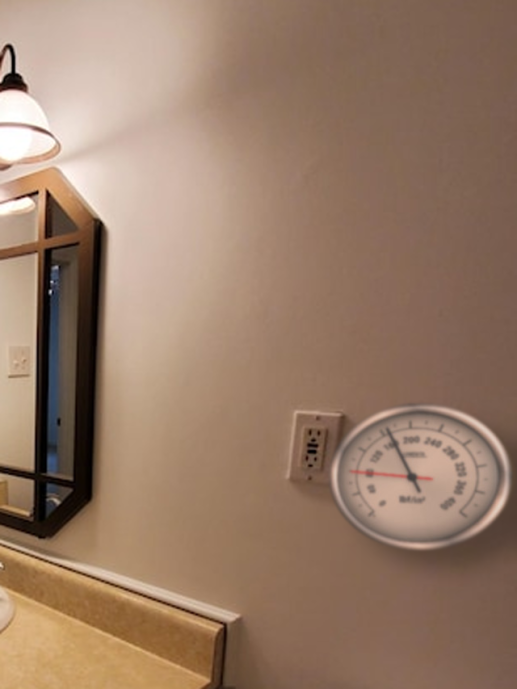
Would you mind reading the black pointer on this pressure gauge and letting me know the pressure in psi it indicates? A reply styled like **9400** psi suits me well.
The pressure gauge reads **170** psi
